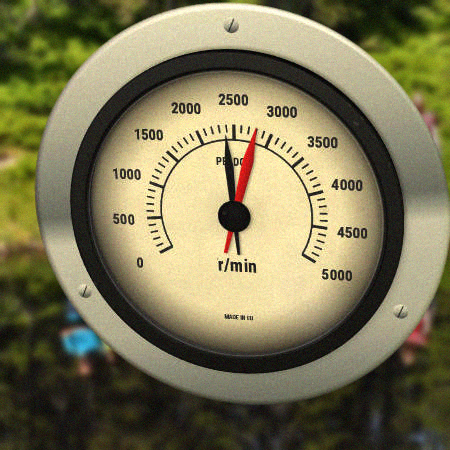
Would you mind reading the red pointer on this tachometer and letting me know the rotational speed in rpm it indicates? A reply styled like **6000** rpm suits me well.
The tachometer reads **2800** rpm
